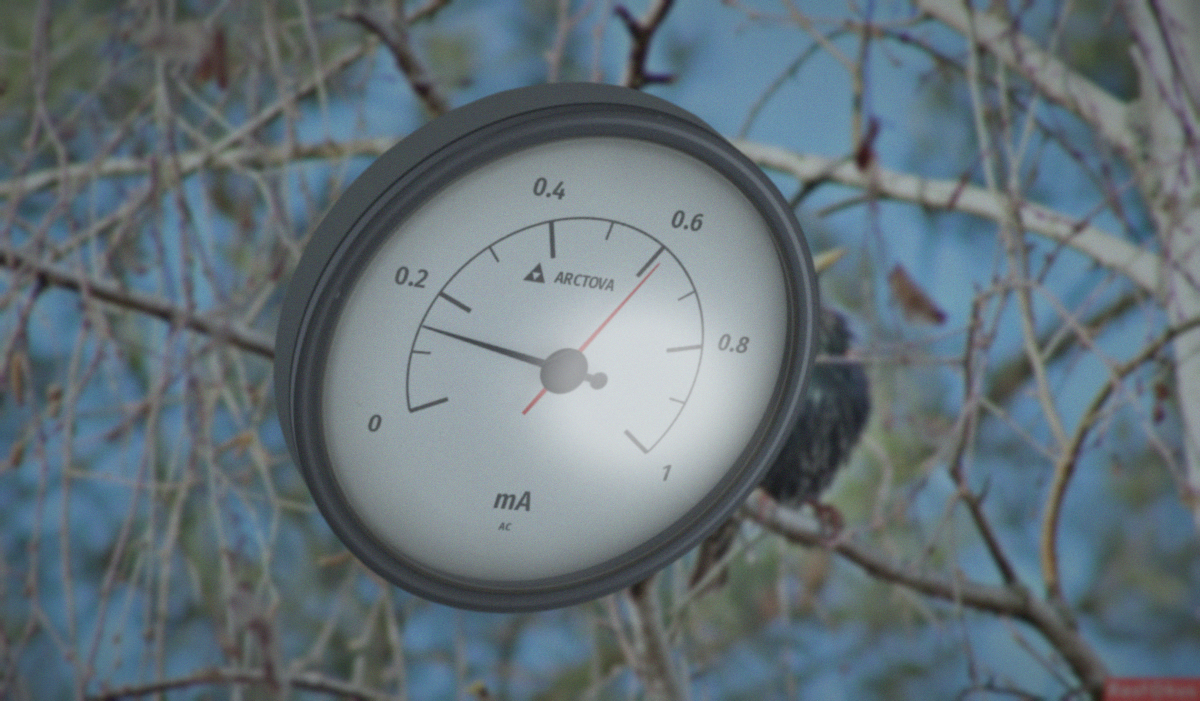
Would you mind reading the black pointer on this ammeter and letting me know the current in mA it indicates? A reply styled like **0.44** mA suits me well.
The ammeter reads **0.15** mA
